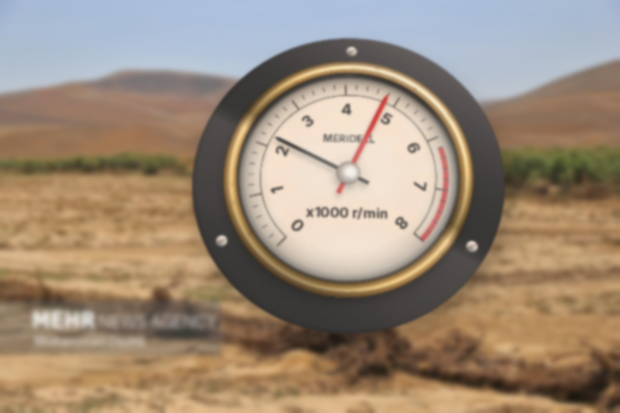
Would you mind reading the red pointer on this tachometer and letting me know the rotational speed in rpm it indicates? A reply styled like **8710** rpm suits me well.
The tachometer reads **4800** rpm
